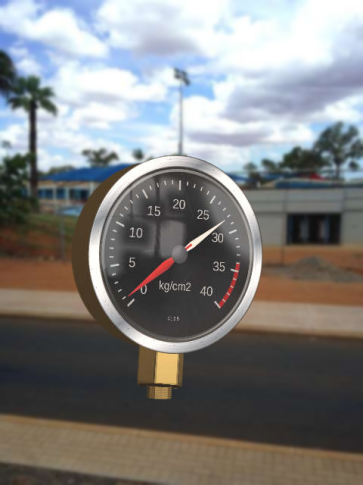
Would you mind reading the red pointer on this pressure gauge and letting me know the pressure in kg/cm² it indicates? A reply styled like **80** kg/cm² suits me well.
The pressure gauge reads **1** kg/cm²
